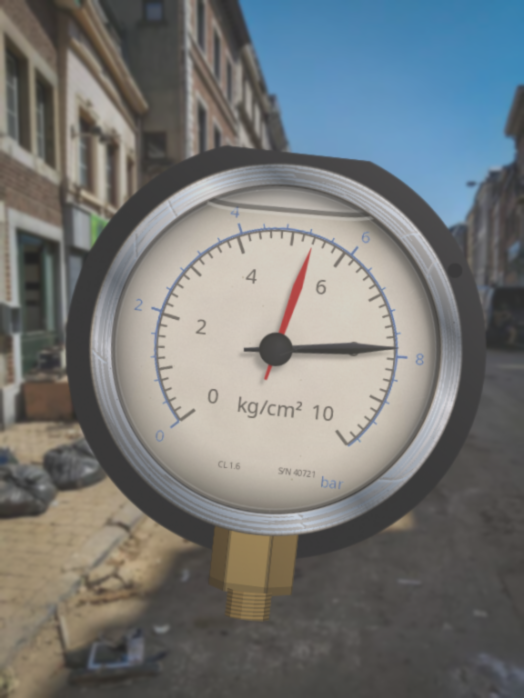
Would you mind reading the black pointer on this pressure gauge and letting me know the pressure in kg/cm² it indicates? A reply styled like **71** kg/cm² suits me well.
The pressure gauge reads **8** kg/cm²
